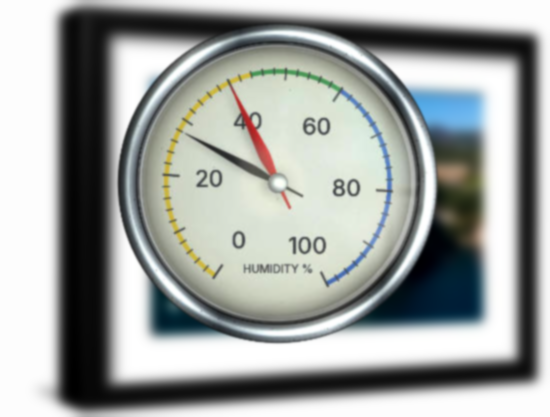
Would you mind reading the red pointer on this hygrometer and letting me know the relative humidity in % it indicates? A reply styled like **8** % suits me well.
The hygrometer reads **40** %
